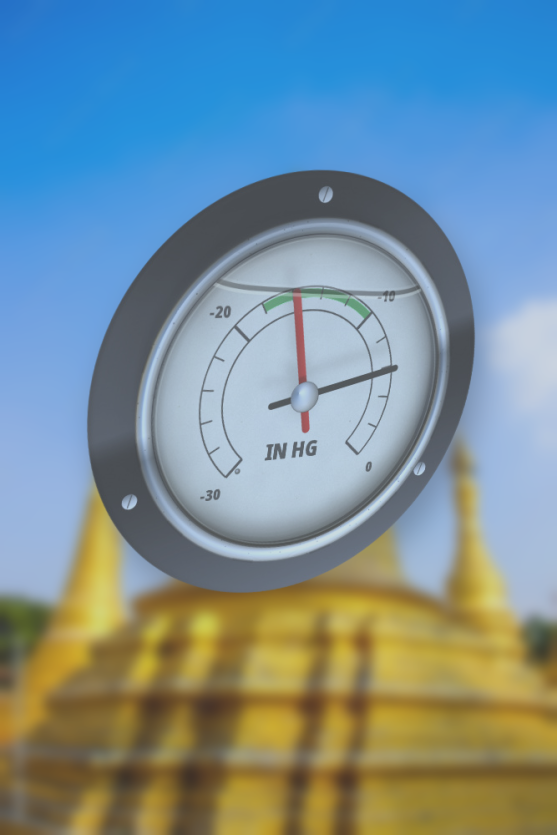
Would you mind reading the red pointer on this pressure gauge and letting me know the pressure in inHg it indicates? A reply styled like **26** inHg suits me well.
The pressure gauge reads **-16** inHg
